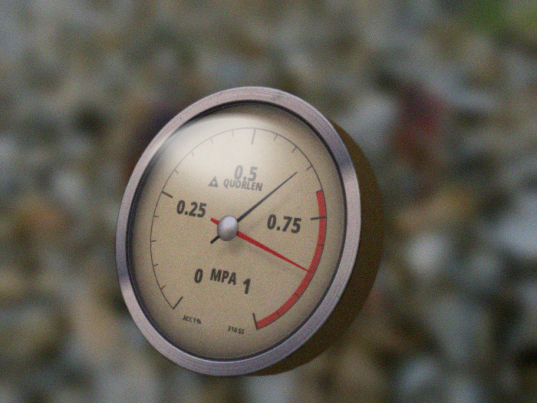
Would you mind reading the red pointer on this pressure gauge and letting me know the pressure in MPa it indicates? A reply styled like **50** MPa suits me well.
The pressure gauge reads **0.85** MPa
